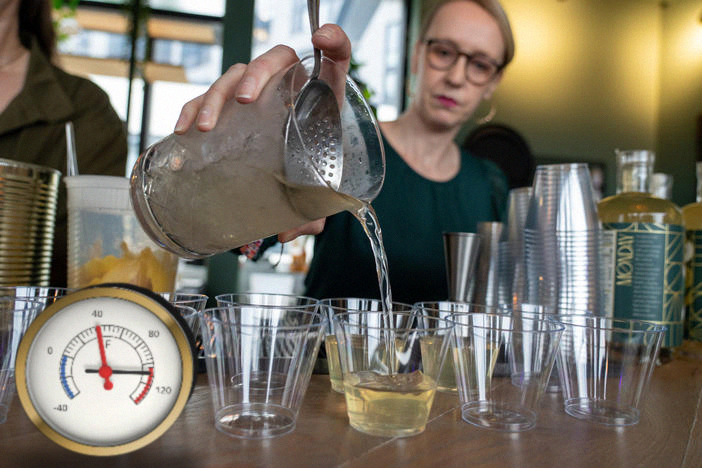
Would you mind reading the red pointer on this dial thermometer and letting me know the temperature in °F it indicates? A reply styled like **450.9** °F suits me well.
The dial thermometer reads **40** °F
